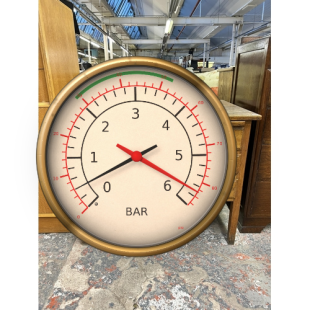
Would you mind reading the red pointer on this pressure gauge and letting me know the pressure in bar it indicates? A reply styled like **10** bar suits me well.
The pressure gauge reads **5.7** bar
